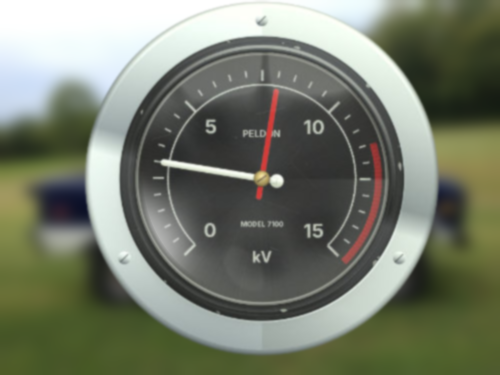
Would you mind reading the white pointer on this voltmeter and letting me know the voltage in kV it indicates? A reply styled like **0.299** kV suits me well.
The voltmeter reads **3** kV
